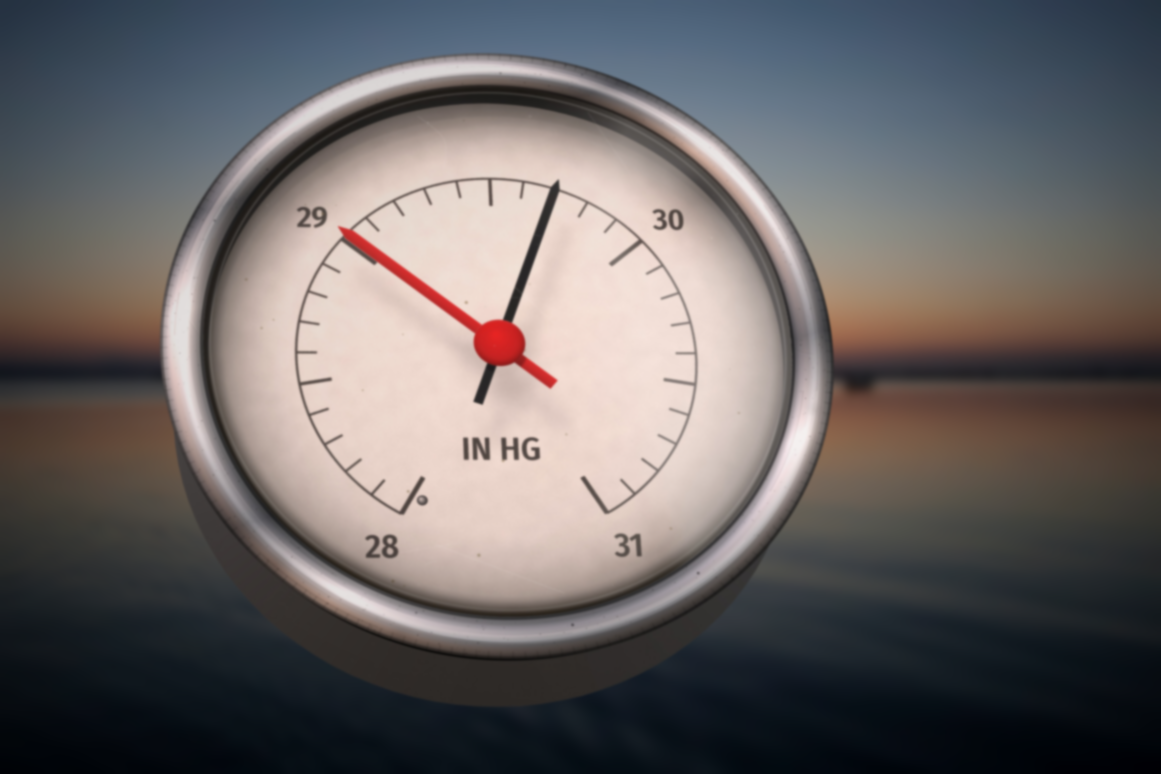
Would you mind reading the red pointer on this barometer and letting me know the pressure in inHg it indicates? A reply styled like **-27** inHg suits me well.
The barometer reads **29** inHg
